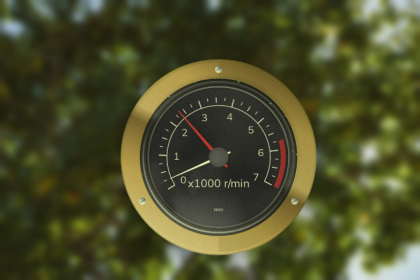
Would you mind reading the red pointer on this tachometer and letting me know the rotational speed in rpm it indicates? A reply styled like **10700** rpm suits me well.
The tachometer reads **2375** rpm
